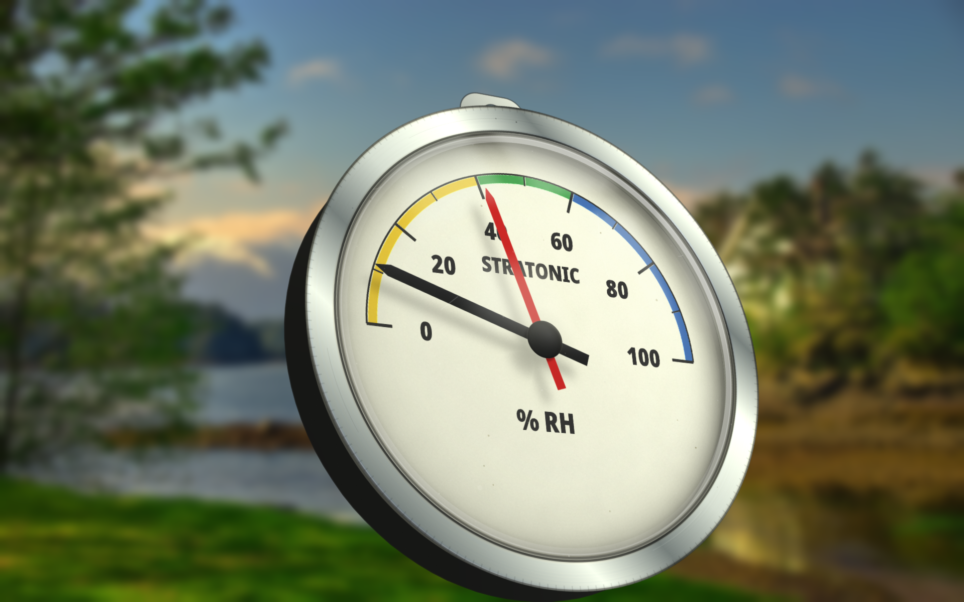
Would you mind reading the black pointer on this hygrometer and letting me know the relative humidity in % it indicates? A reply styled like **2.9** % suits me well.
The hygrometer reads **10** %
